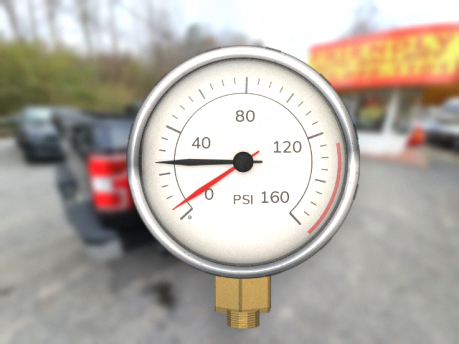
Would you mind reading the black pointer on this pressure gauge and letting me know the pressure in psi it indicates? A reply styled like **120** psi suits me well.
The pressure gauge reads **25** psi
